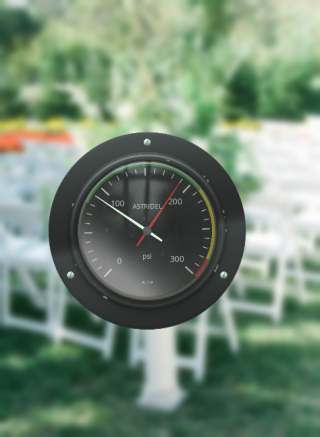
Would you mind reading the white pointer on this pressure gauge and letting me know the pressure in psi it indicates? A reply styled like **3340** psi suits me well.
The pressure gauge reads **90** psi
